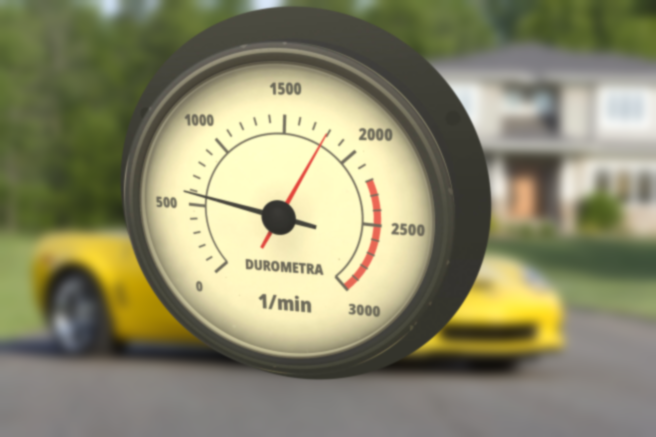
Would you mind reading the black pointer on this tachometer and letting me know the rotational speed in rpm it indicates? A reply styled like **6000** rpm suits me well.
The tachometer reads **600** rpm
